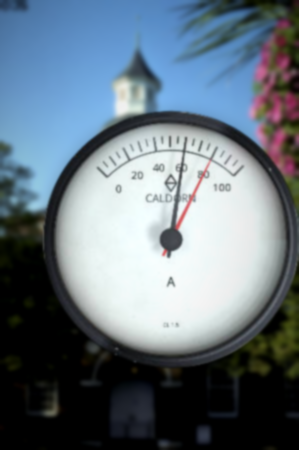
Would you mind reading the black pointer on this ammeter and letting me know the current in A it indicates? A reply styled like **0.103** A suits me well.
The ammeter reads **60** A
